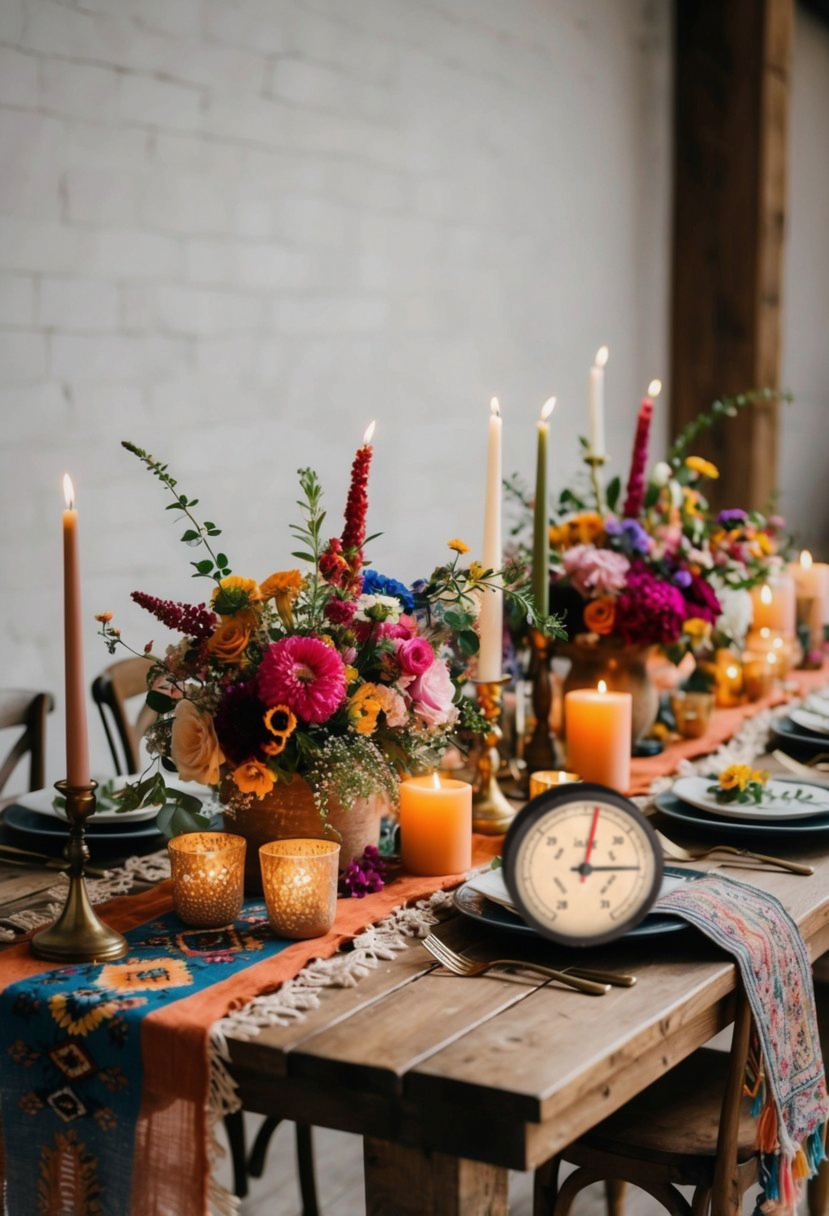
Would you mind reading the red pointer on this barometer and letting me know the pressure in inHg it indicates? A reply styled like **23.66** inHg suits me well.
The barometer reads **29.6** inHg
